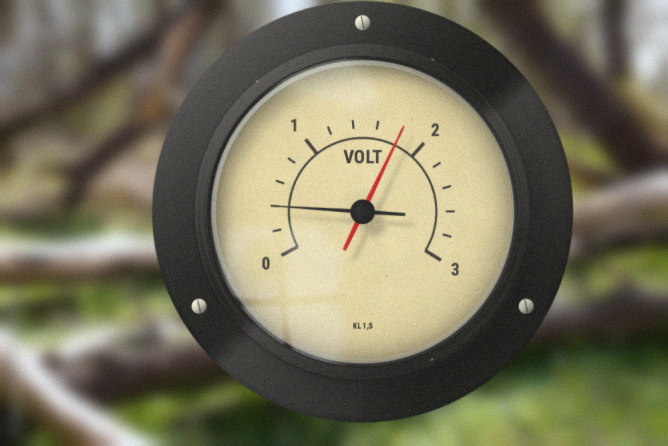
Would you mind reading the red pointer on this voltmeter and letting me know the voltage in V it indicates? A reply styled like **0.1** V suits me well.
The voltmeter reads **1.8** V
